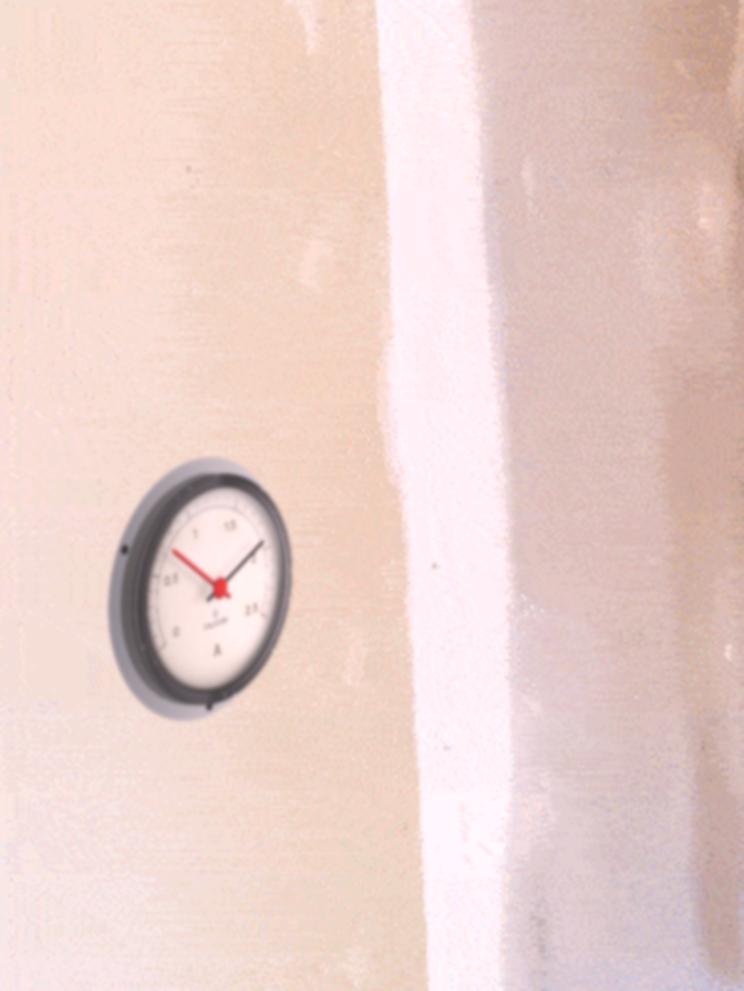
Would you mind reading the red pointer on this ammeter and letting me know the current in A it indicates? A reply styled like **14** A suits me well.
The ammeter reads **0.7** A
